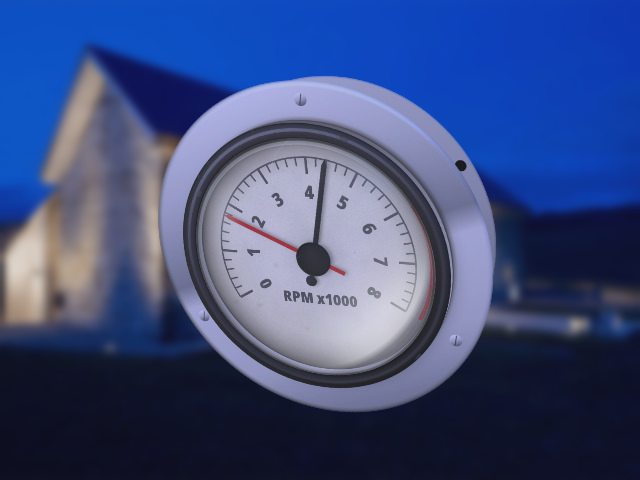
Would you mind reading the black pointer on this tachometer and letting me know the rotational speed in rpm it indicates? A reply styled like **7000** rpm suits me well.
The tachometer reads **4400** rpm
